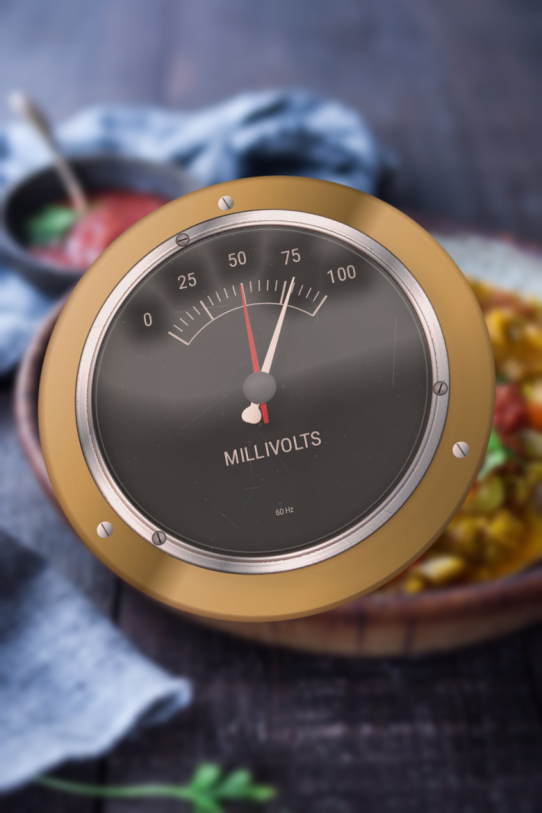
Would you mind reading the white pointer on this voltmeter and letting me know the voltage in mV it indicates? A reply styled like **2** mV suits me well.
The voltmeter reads **80** mV
